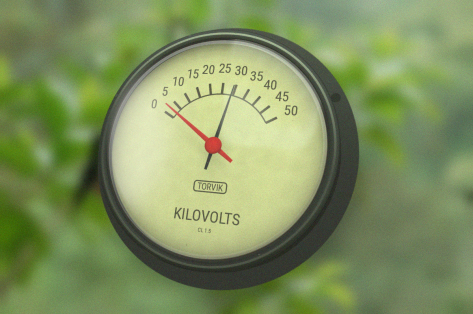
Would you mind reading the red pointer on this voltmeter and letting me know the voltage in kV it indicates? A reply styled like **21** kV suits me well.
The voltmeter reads **2.5** kV
